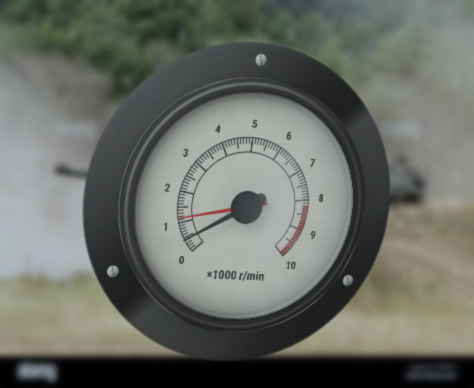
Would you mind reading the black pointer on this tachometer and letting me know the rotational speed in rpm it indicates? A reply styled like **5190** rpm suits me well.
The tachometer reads **500** rpm
